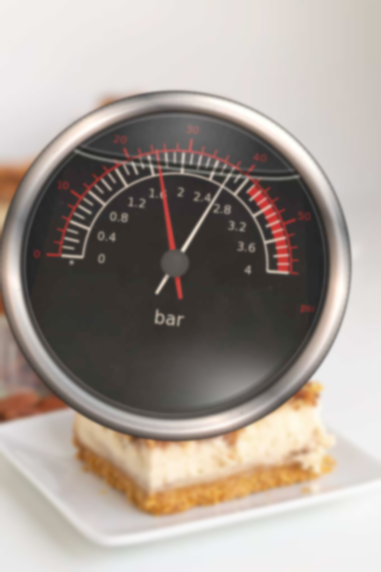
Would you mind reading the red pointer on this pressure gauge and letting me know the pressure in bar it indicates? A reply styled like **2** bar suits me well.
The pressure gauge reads **1.7** bar
